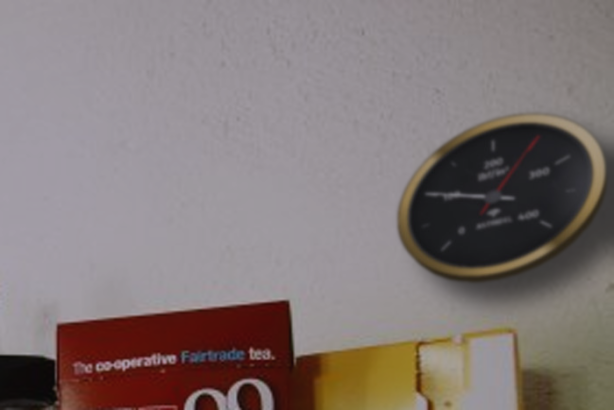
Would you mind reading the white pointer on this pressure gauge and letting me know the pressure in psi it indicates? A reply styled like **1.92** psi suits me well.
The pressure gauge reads **100** psi
